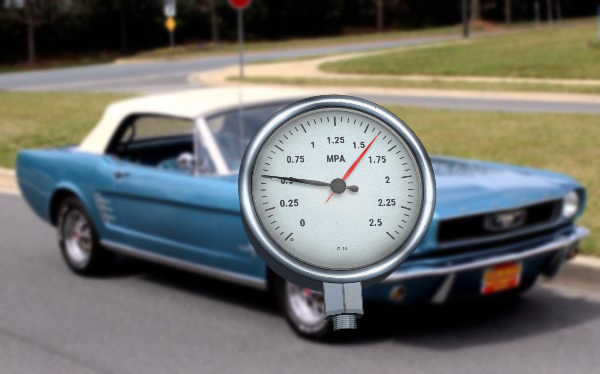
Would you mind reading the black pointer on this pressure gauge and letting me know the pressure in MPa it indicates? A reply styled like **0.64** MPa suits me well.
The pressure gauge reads **0.5** MPa
